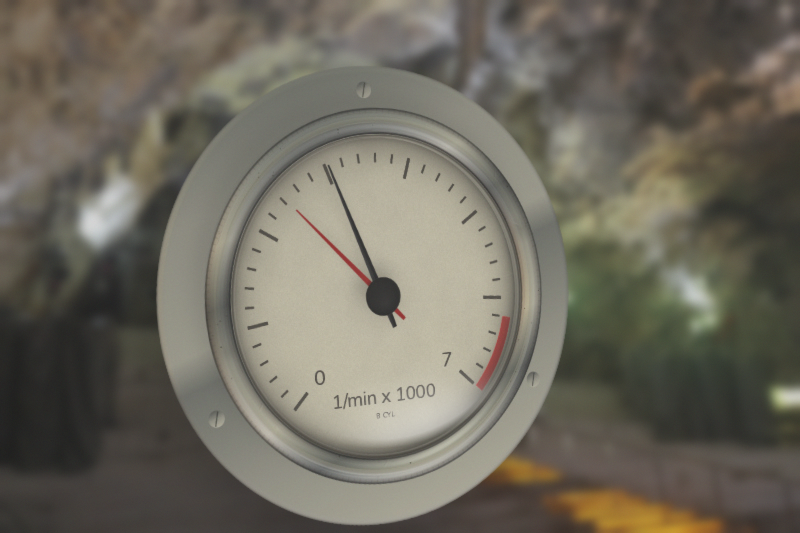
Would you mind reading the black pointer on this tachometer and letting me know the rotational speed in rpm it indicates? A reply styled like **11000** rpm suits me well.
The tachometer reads **3000** rpm
